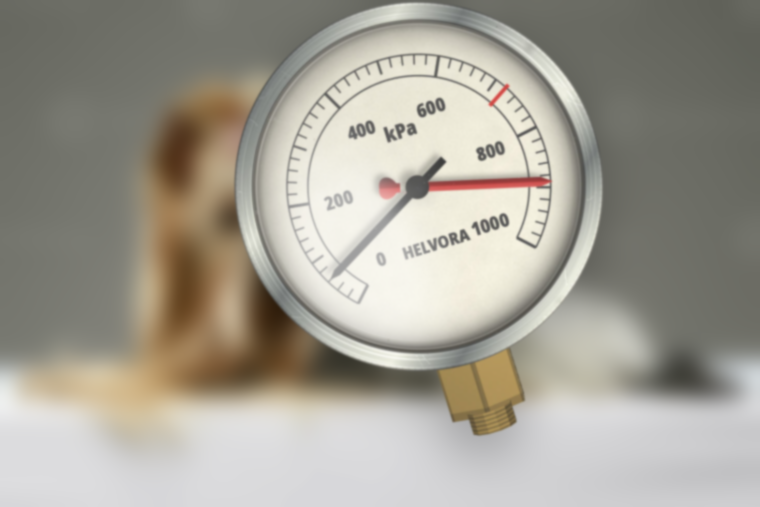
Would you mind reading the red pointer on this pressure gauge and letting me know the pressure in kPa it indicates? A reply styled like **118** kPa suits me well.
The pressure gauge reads **890** kPa
